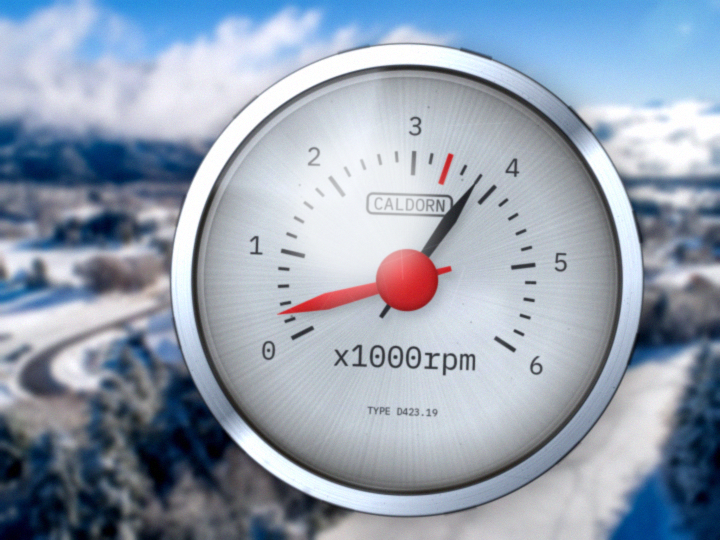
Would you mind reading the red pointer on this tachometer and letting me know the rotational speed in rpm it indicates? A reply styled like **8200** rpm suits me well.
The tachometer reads **300** rpm
